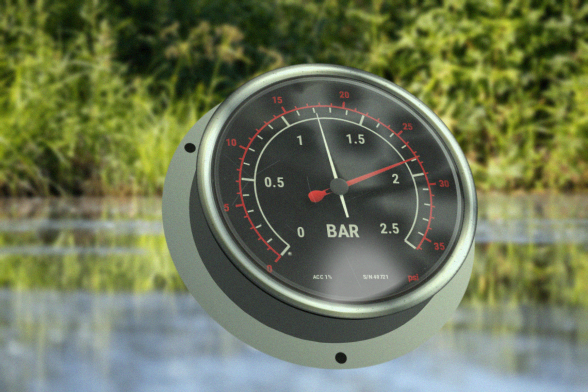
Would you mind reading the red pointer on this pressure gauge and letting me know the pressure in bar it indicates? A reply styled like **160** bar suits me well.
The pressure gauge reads **1.9** bar
